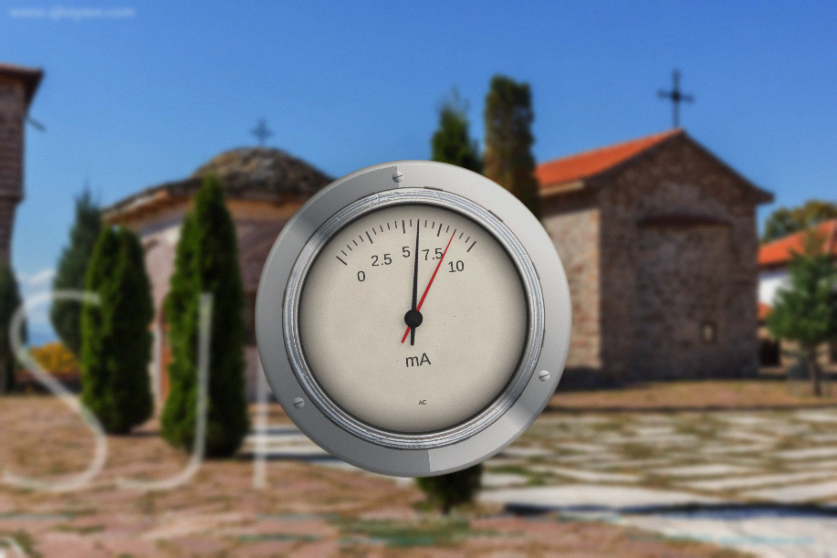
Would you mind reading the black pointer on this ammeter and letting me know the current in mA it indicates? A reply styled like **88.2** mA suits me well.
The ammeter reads **6** mA
